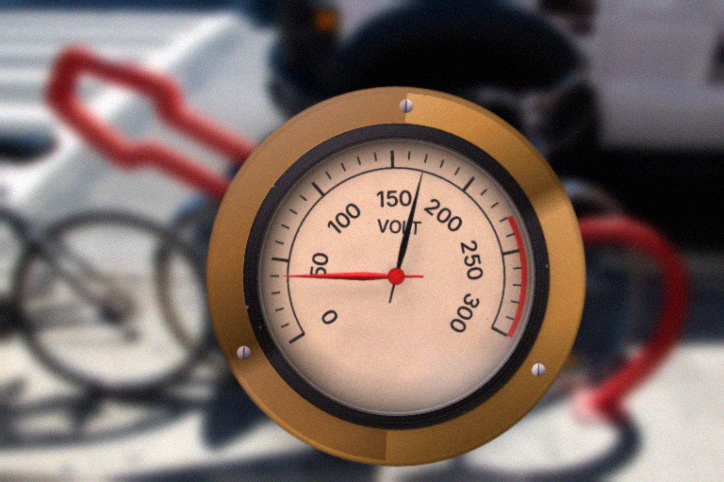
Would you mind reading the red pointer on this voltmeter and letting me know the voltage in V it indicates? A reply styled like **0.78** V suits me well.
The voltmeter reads **40** V
